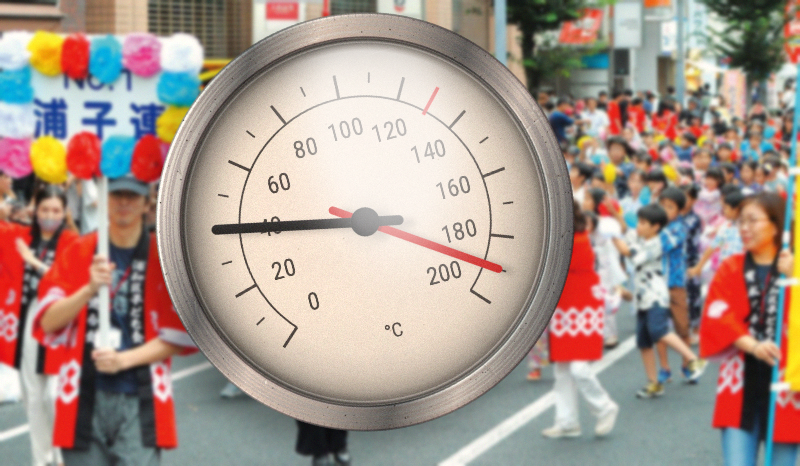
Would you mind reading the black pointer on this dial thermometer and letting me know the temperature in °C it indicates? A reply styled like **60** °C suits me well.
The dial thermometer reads **40** °C
